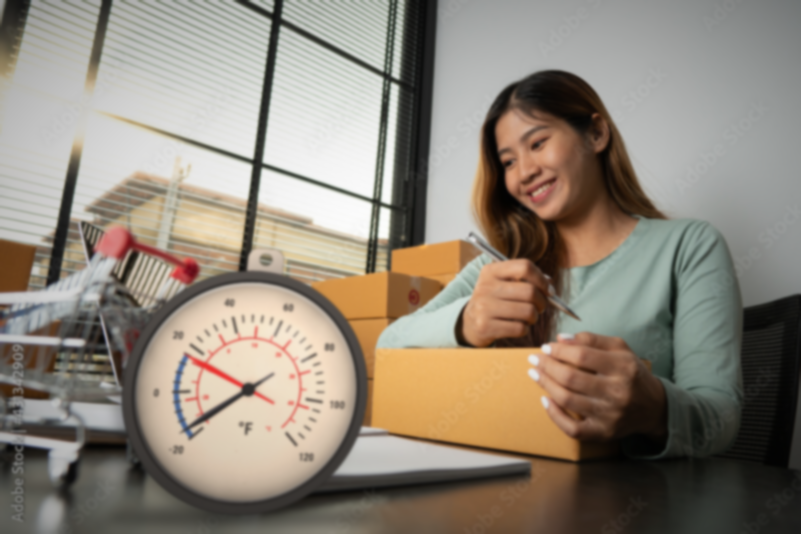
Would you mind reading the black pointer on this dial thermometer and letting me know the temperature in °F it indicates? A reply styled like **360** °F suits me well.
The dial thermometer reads **-16** °F
